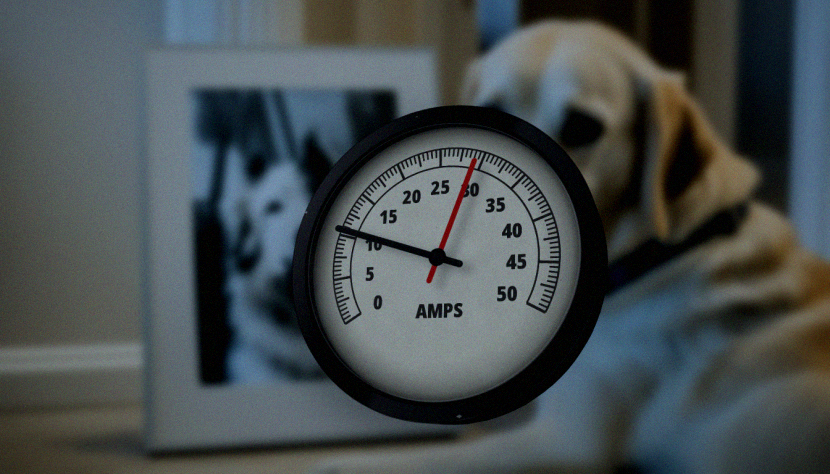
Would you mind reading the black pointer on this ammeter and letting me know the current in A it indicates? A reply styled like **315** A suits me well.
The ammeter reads **10.5** A
